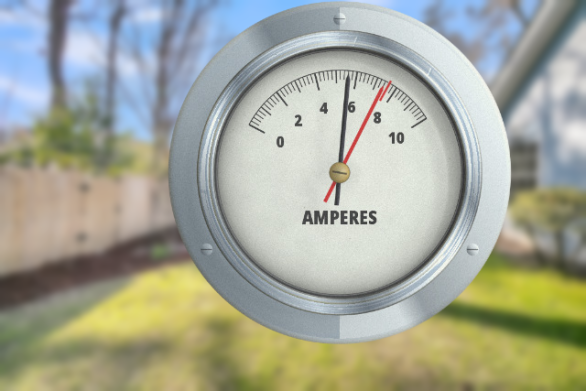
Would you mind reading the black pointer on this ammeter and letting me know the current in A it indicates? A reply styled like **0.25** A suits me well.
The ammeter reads **5.6** A
